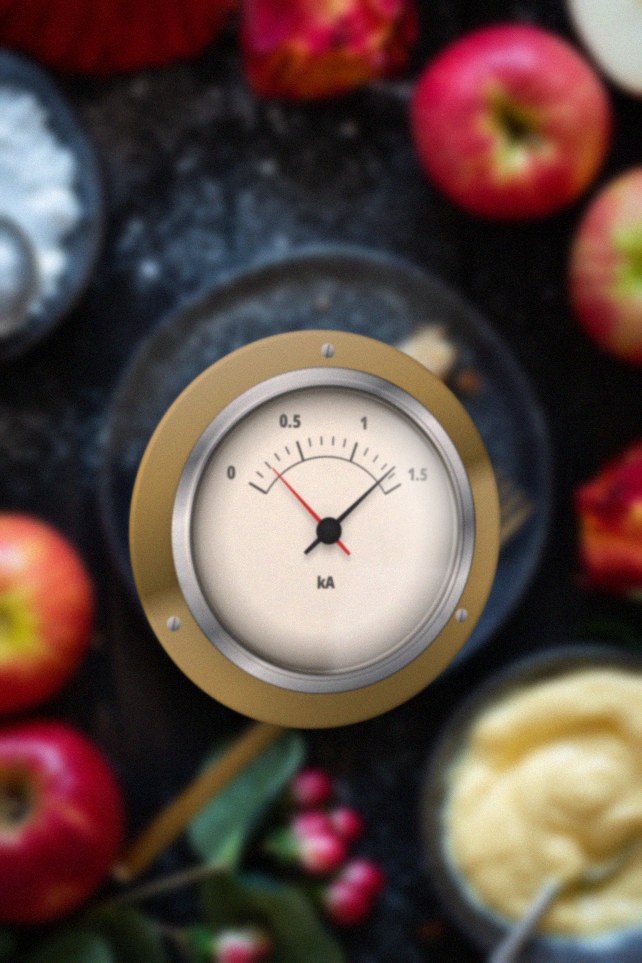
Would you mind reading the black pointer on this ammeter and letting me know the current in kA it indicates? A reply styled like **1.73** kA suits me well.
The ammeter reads **1.35** kA
